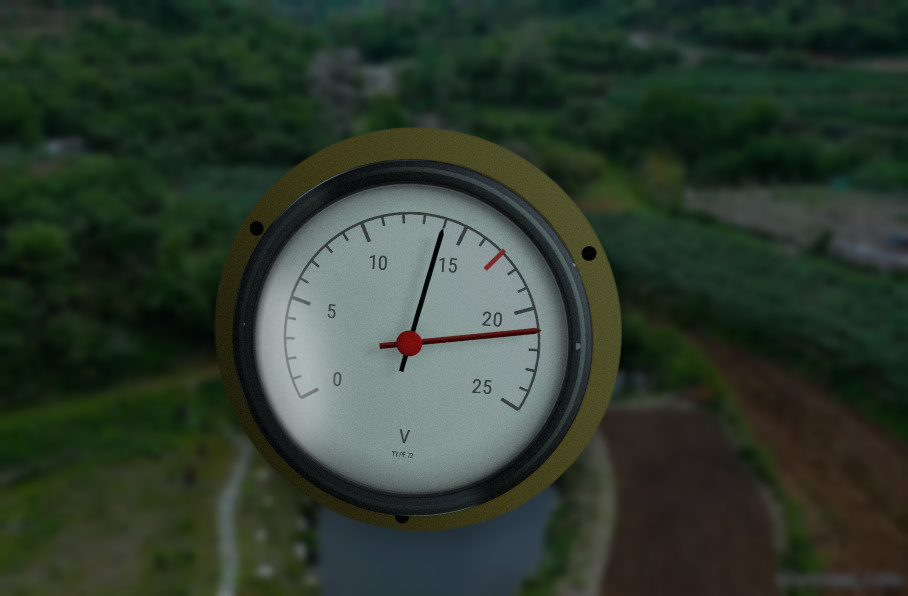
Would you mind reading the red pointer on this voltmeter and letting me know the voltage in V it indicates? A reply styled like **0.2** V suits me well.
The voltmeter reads **21** V
